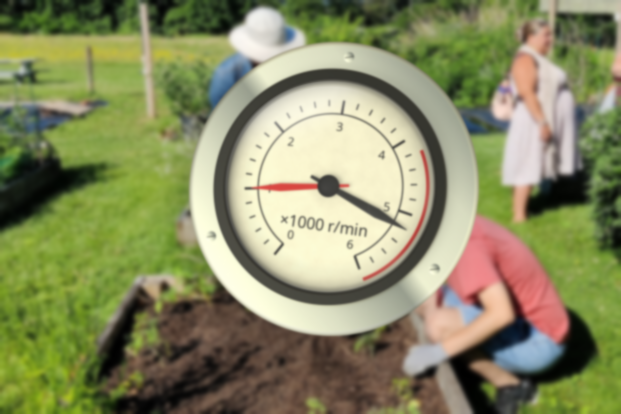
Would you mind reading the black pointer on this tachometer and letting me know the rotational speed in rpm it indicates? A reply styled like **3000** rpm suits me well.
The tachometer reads **5200** rpm
